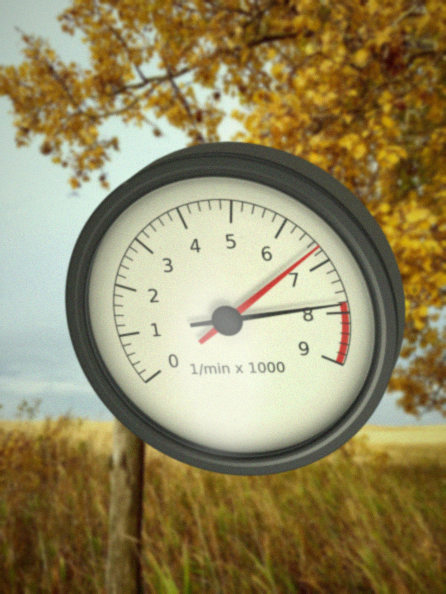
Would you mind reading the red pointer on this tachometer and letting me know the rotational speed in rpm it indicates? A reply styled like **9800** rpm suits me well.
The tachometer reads **6700** rpm
